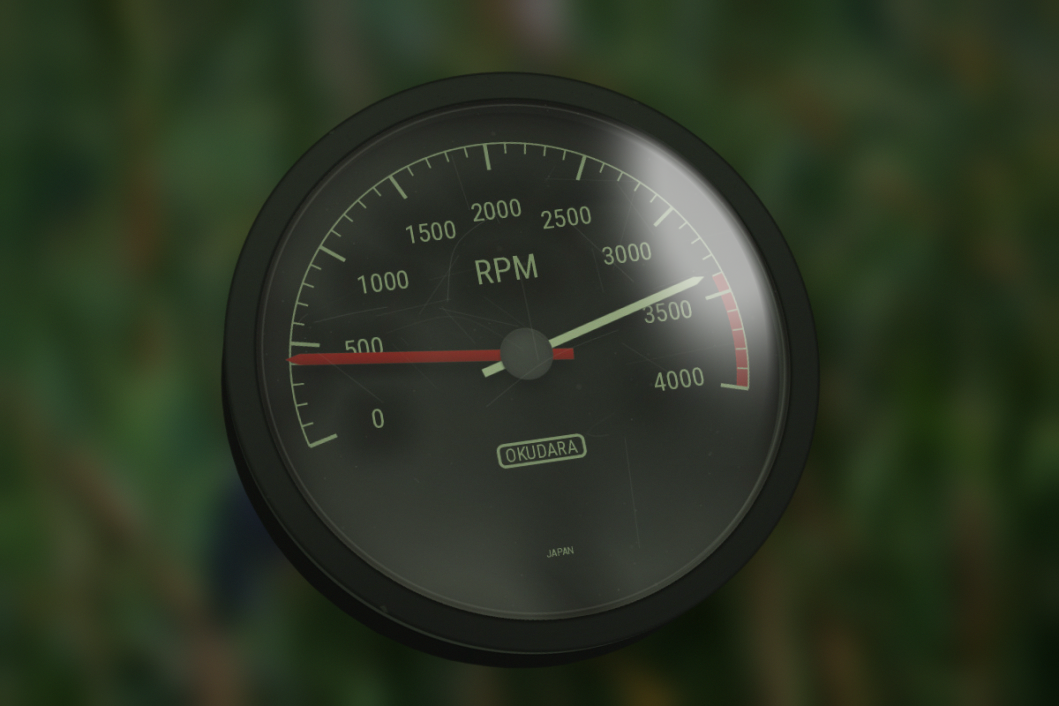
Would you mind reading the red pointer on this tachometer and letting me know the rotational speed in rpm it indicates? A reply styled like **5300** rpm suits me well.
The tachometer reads **400** rpm
